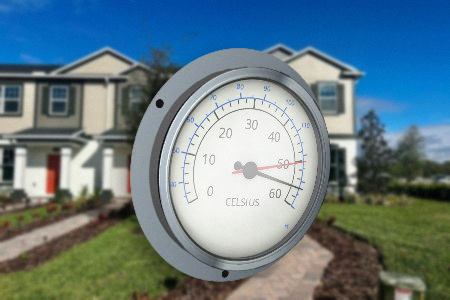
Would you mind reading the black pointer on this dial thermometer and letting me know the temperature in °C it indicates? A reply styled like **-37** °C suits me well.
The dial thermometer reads **56** °C
